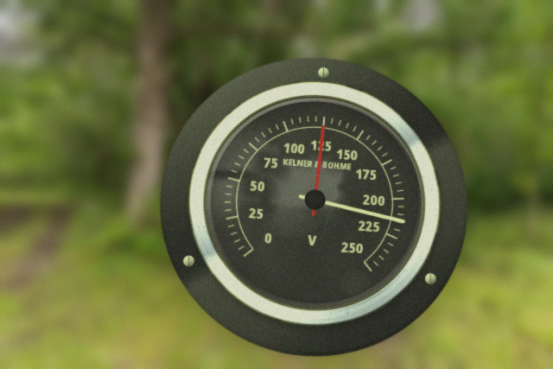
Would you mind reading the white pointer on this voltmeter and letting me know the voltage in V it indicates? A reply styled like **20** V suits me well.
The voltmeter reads **215** V
